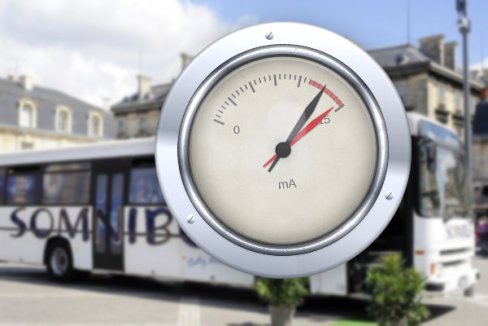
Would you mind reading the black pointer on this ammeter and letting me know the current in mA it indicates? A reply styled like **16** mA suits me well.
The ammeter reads **12.5** mA
